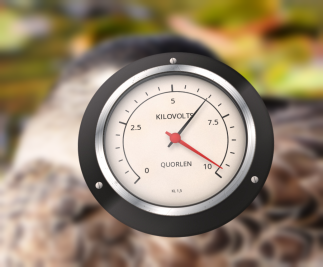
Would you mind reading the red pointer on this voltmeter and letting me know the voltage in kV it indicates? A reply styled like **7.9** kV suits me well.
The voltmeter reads **9.75** kV
